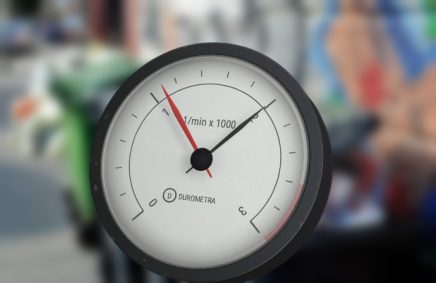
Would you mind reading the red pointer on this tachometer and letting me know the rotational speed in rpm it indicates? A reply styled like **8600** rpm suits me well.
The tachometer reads **1100** rpm
